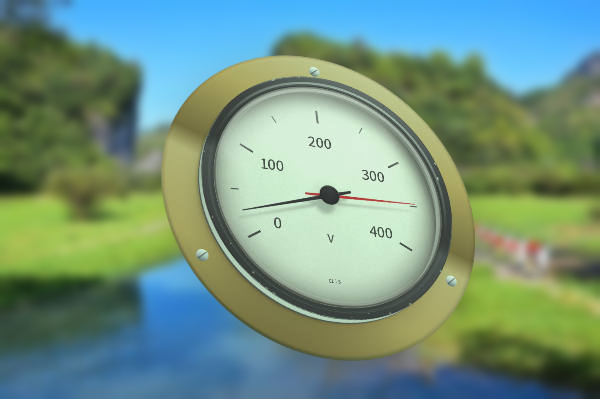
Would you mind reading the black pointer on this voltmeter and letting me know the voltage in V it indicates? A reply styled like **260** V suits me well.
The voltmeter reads **25** V
